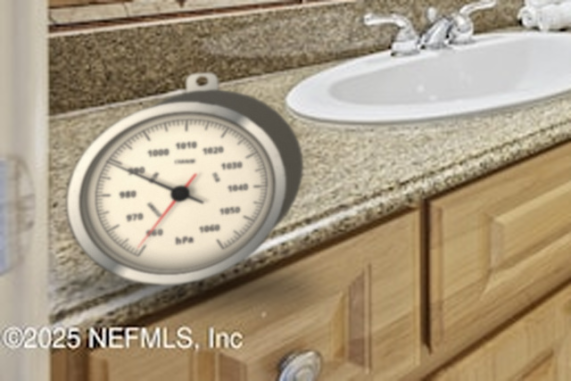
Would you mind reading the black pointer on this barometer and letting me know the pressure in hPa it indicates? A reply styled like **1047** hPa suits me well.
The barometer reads **990** hPa
